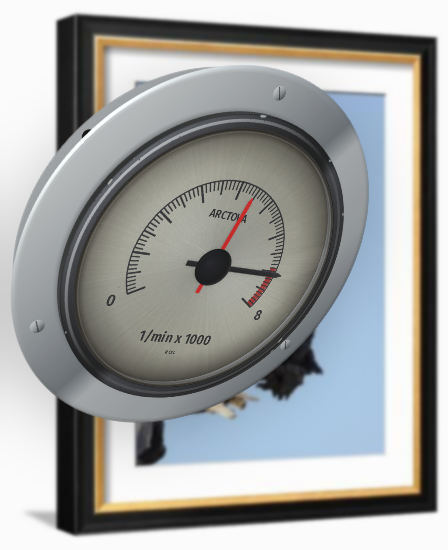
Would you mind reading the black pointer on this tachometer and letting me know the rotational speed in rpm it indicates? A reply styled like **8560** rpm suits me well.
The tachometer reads **7000** rpm
